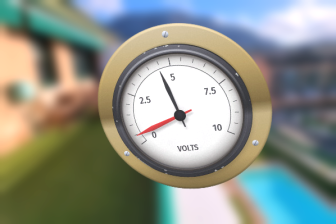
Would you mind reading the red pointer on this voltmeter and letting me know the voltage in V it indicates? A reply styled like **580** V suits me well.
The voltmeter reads **0.5** V
